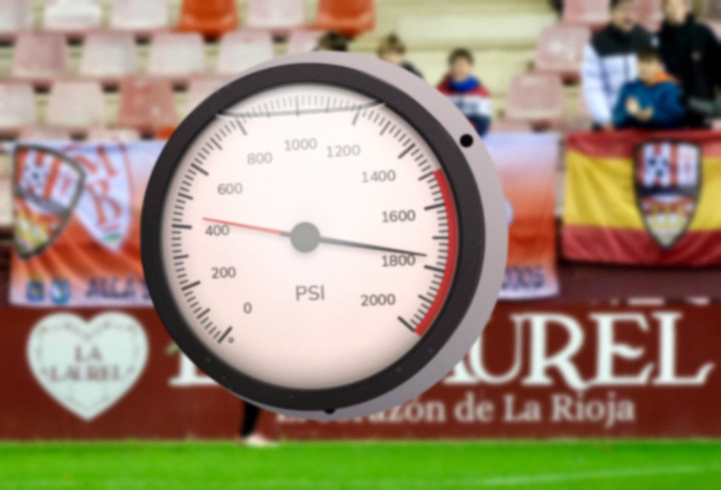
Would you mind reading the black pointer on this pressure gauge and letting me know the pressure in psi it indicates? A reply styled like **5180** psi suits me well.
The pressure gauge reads **1760** psi
